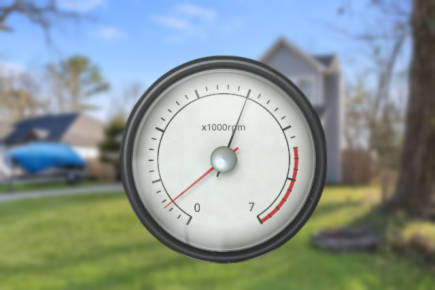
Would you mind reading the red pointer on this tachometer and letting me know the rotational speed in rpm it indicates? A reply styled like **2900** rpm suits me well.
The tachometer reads **500** rpm
